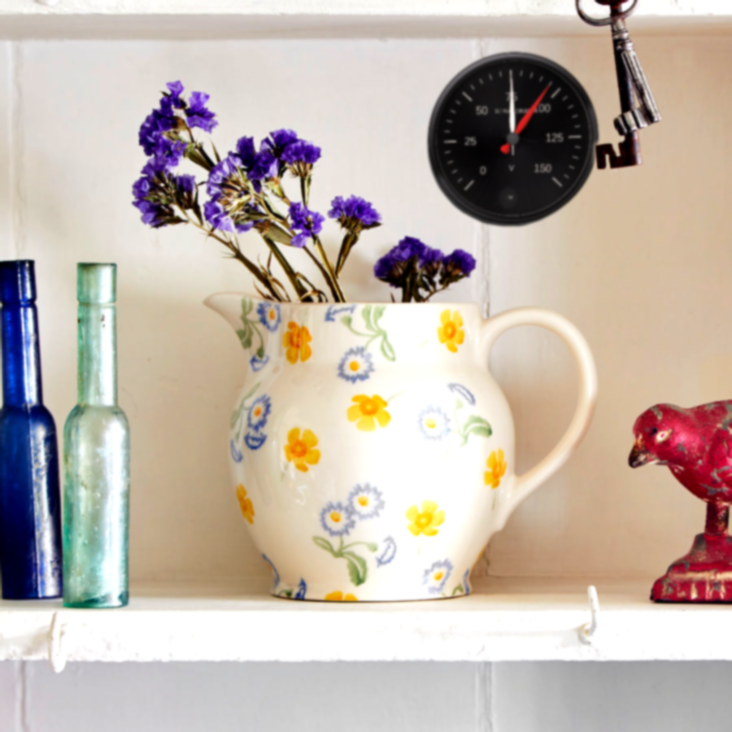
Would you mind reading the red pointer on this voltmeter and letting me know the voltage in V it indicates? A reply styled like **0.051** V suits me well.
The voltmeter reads **95** V
